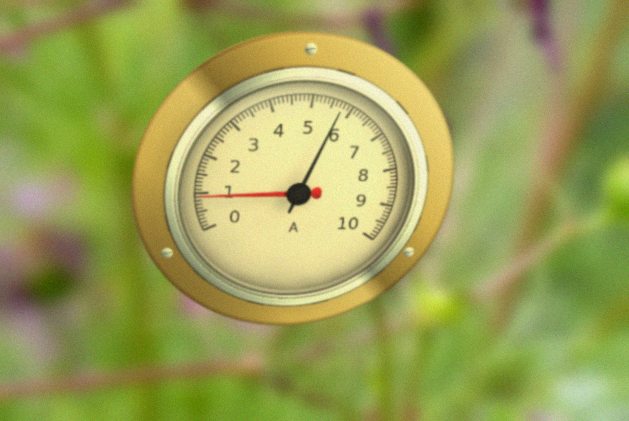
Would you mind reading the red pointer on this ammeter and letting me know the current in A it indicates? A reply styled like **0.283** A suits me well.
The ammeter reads **1** A
